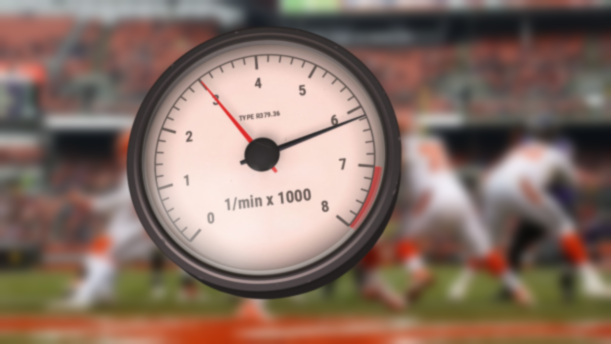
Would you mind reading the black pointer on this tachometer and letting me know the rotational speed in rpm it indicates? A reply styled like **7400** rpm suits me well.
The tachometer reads **6200** rpm
